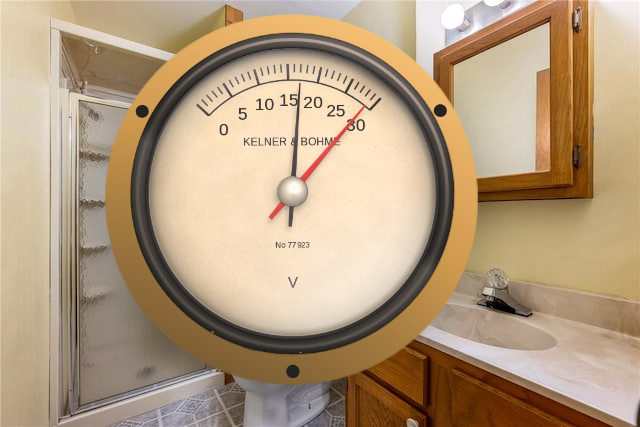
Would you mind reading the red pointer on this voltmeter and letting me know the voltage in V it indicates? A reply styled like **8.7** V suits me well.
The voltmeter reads **29** V
